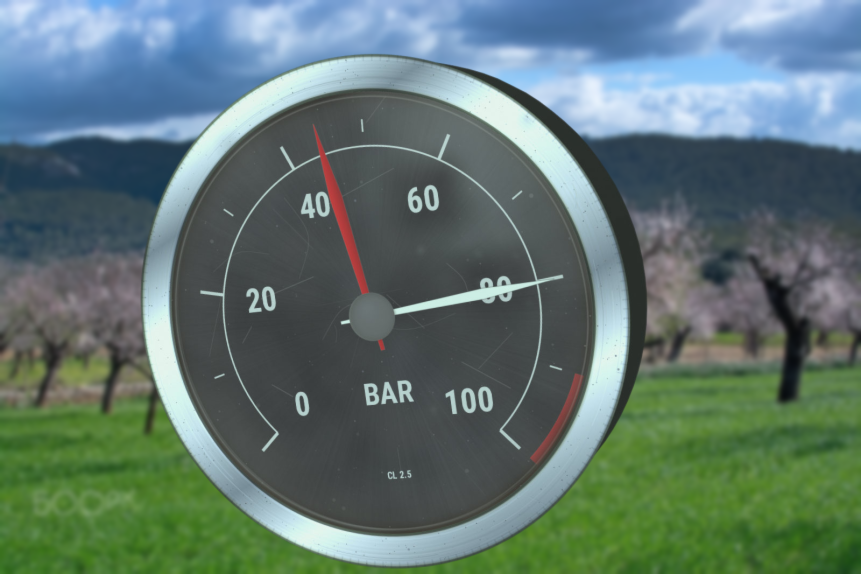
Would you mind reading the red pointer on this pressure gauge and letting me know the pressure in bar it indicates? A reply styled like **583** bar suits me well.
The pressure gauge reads **45** bar
